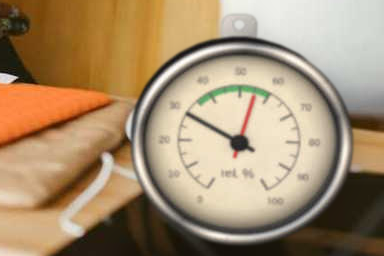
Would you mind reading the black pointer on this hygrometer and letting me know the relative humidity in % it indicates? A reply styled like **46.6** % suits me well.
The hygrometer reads **30** %
